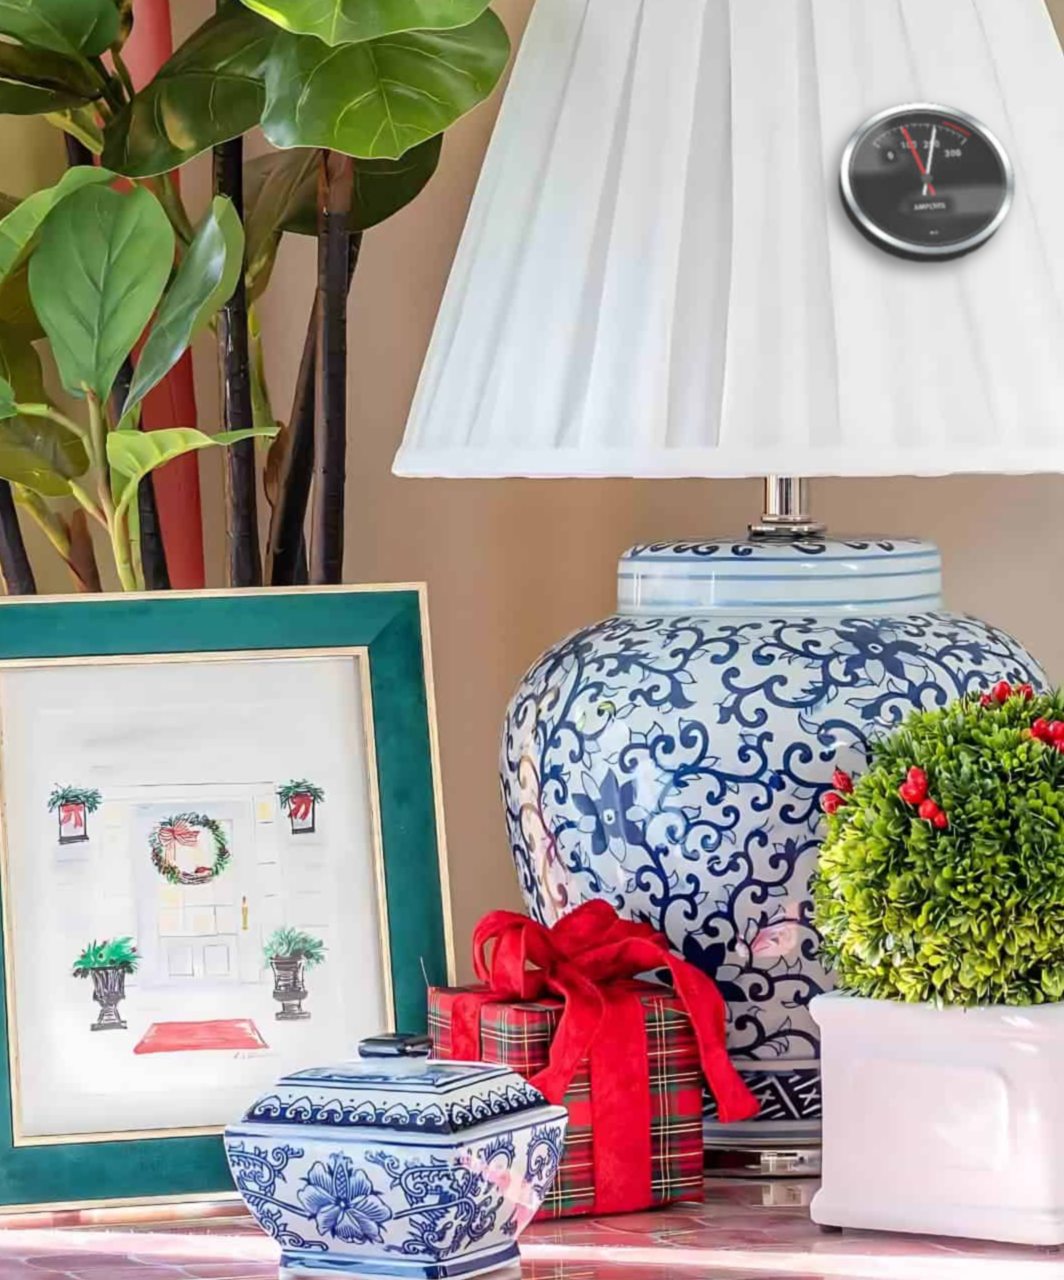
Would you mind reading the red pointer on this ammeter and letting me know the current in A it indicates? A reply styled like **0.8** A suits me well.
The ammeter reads **100** A
